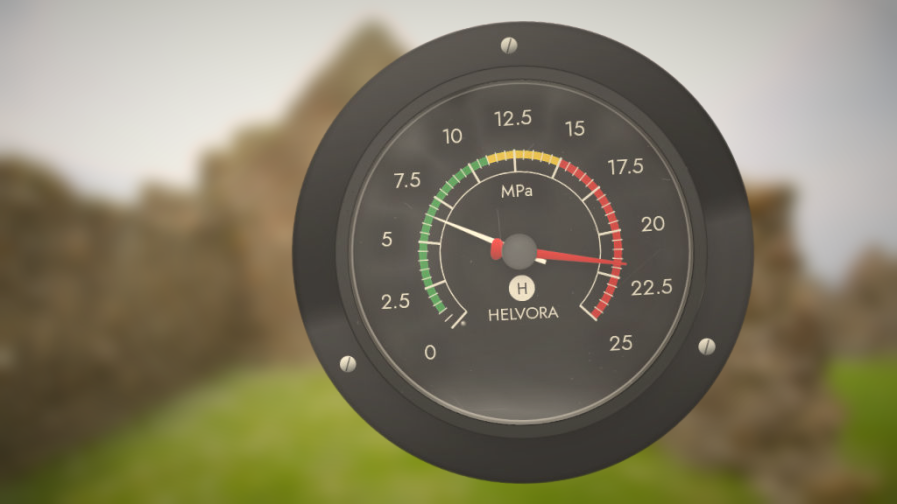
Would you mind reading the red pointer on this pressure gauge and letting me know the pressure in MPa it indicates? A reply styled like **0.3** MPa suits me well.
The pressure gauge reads **21.75** MPa
